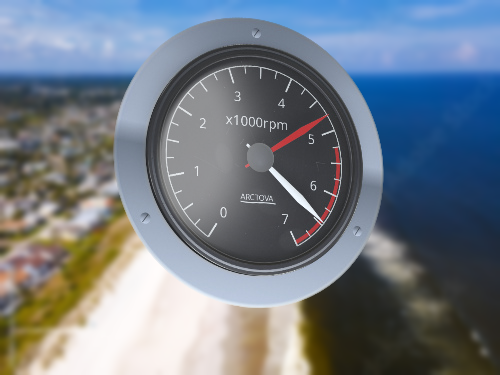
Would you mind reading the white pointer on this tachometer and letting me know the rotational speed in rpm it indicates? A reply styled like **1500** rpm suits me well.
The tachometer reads **6500** rpm
